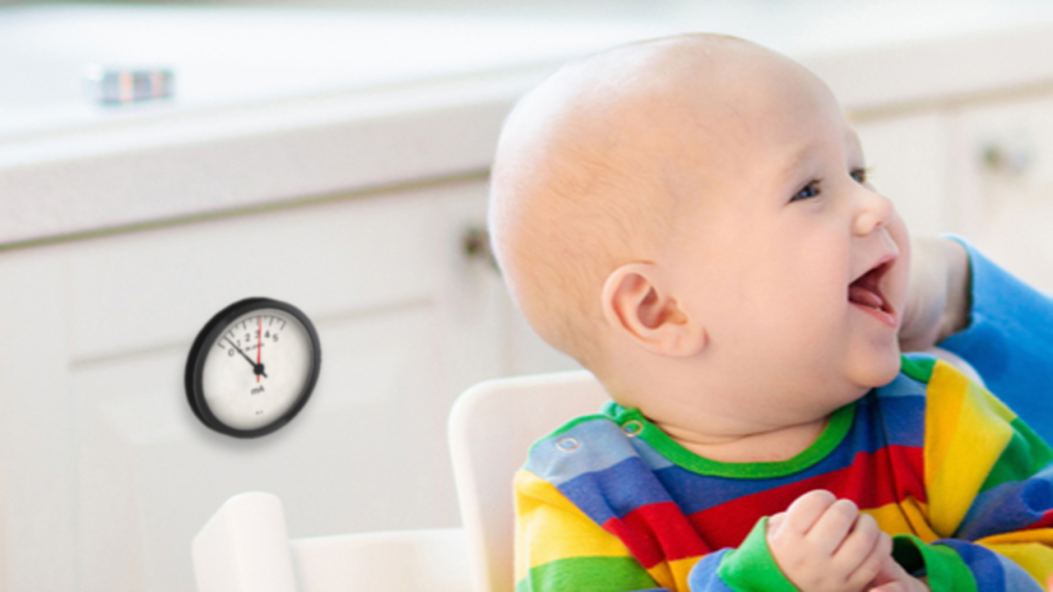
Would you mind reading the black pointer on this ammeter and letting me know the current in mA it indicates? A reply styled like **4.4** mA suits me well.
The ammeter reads **0.5** mA
